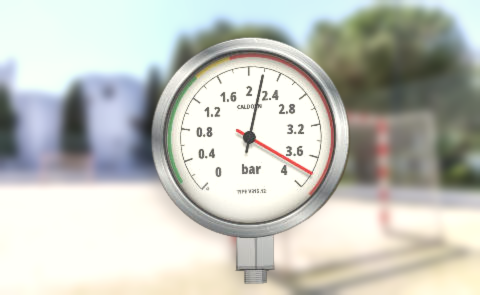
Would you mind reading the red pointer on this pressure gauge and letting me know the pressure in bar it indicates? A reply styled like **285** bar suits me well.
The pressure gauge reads **3.8** bar
